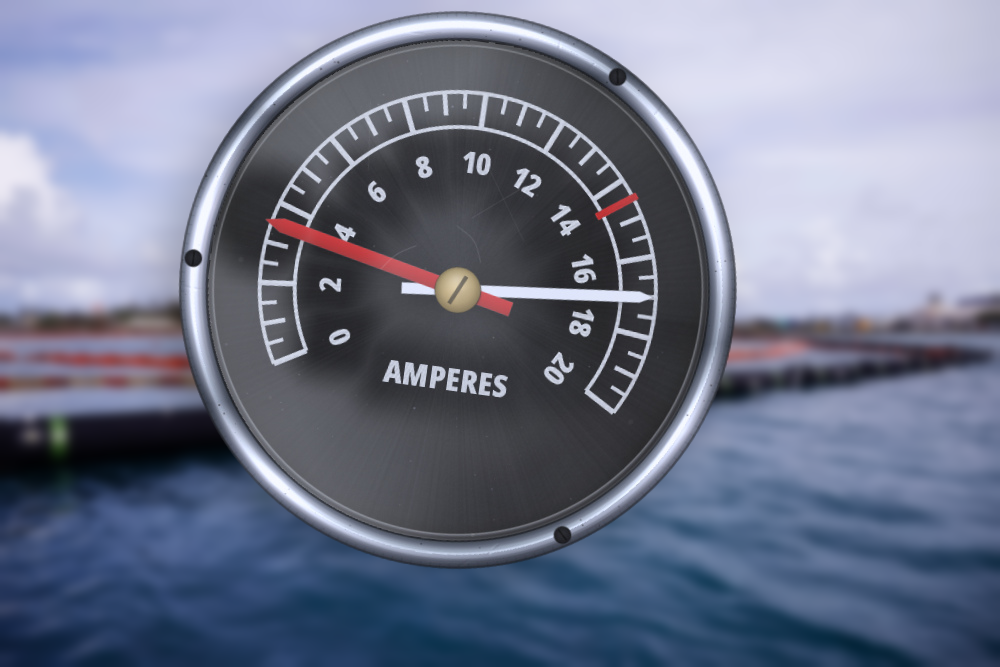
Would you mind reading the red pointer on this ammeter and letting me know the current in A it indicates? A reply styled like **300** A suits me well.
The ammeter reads **3.5** A
